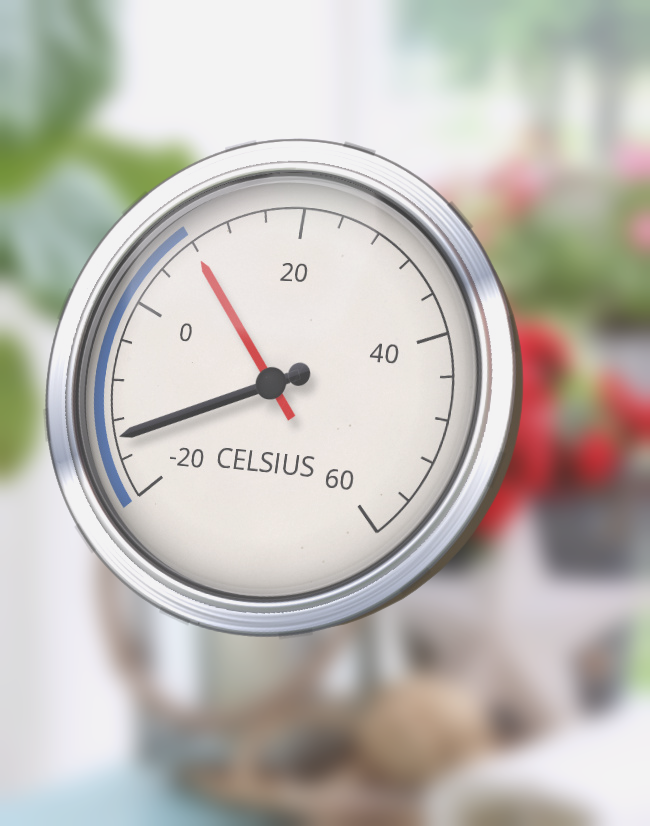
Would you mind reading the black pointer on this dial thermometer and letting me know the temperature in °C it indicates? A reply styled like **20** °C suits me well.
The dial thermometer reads **-14** °C
